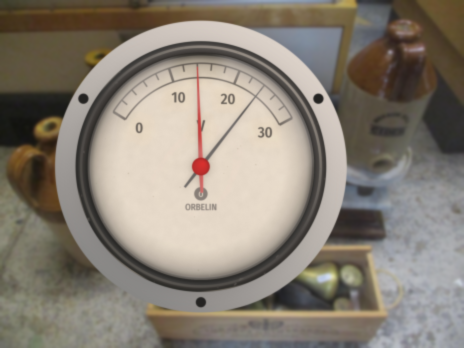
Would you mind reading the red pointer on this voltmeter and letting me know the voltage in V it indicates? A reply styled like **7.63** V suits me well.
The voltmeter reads **14** V
